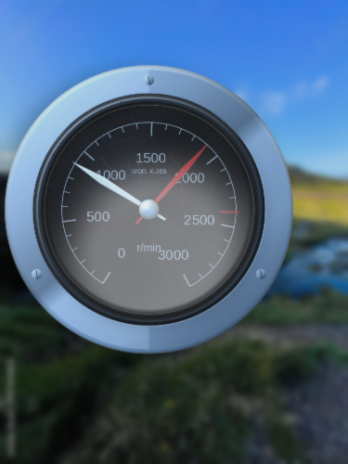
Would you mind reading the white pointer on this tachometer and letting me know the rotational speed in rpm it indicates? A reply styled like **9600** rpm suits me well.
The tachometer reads **900** rpm
